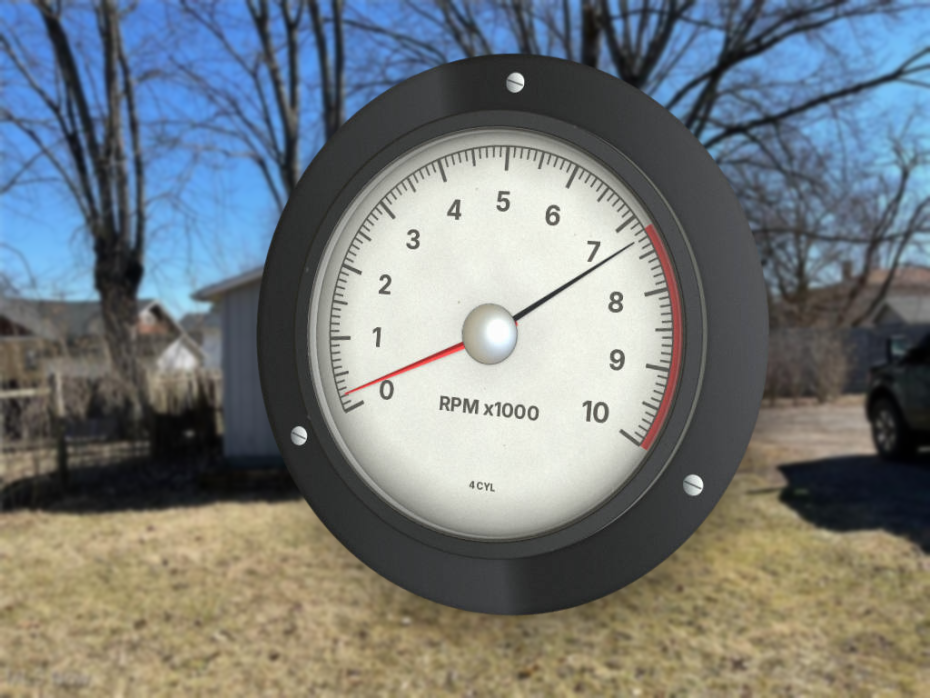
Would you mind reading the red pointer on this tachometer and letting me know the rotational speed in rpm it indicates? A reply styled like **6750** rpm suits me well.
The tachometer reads **200** rpm
